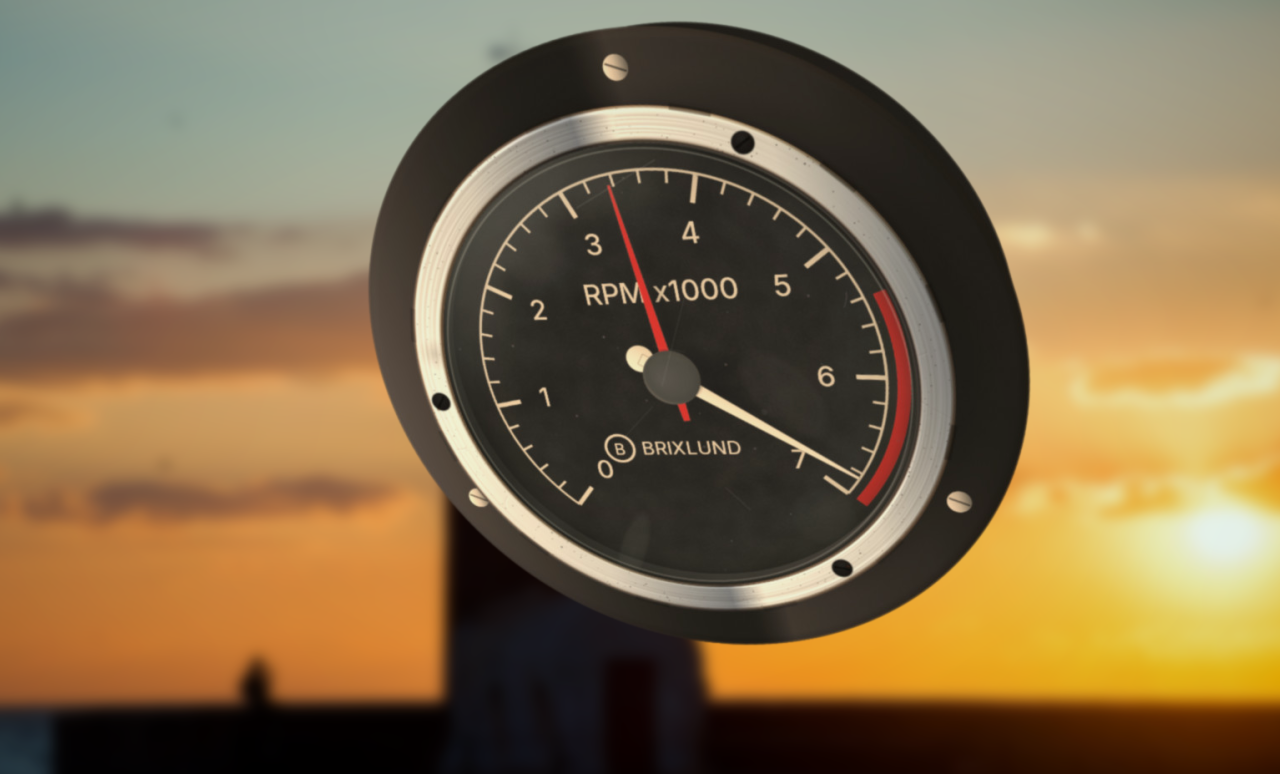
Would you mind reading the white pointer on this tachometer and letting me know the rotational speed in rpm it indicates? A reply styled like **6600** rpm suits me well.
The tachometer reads **6800** rpm
